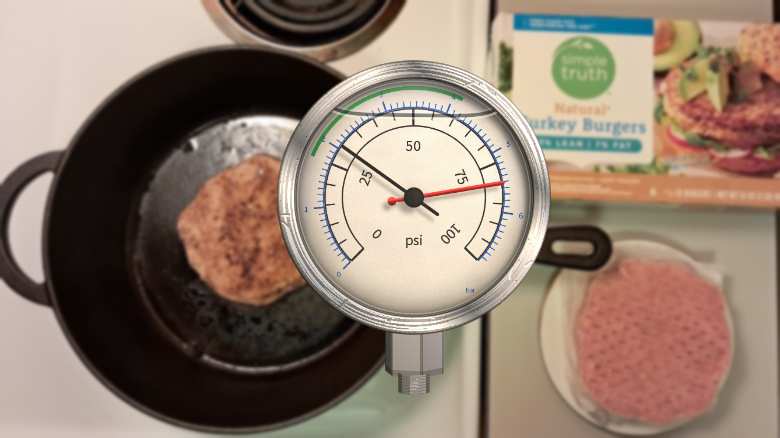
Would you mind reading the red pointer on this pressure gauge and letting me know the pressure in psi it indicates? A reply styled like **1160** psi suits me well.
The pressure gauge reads **80** psi
